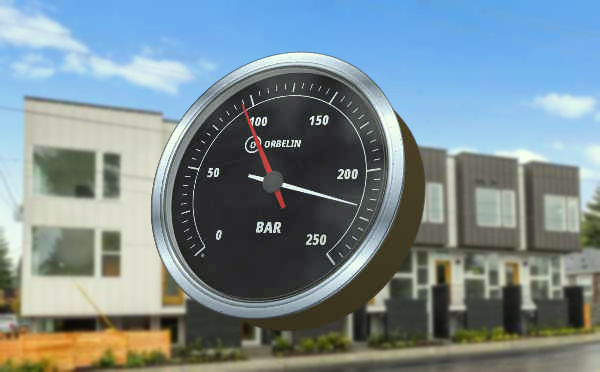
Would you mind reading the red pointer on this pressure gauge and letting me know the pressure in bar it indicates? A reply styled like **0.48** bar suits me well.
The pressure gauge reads **95** bar
